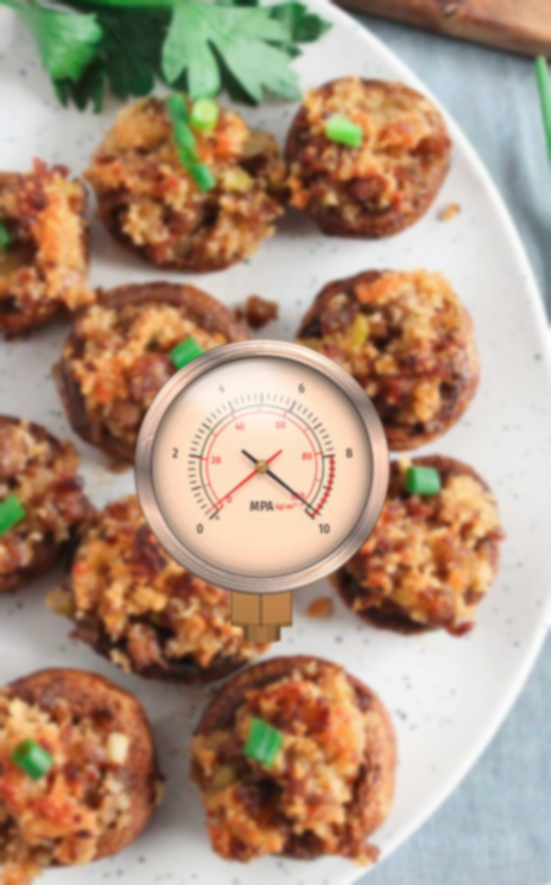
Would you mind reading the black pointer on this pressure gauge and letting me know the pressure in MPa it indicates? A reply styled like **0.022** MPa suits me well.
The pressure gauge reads **9.8** MPa
